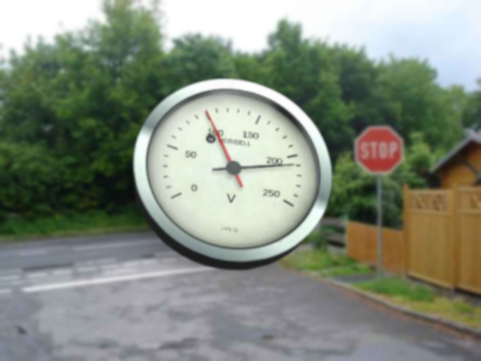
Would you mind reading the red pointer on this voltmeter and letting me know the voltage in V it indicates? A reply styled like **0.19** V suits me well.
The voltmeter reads **100** V
